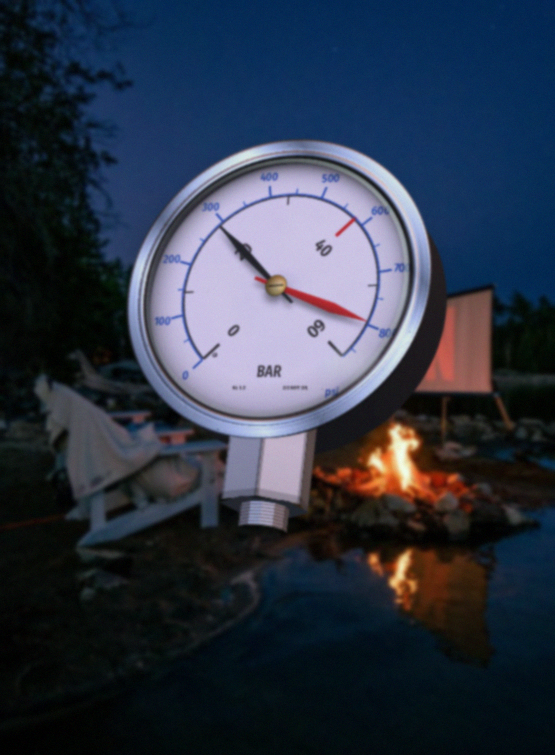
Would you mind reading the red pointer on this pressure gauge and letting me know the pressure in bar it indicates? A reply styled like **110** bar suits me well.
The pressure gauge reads **55** bar
